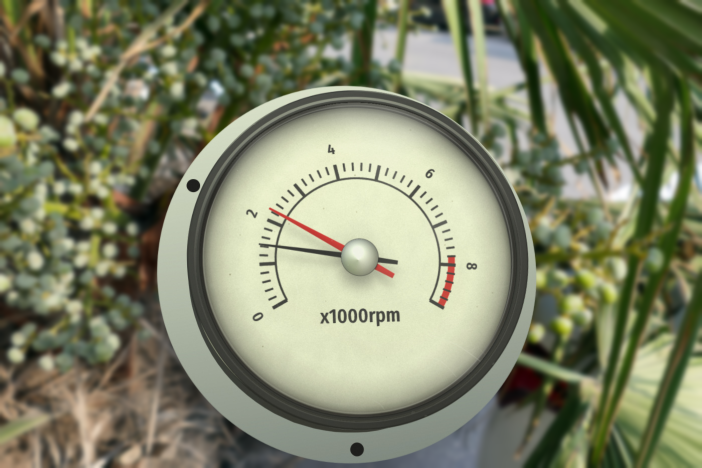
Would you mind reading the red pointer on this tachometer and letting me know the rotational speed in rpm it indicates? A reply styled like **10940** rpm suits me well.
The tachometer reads **2200** rpm
